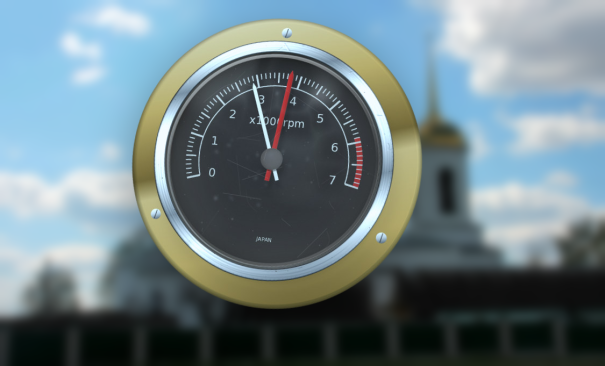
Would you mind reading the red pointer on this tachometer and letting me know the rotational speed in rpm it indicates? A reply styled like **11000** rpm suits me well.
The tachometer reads **3800** rpm
